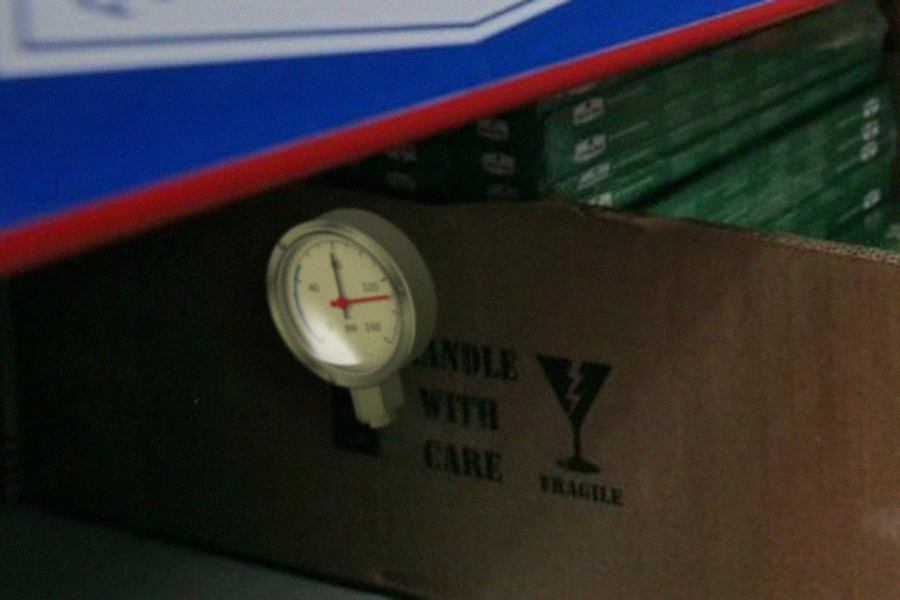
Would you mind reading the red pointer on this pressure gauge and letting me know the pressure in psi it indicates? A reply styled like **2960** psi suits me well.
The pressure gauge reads **130** psi
